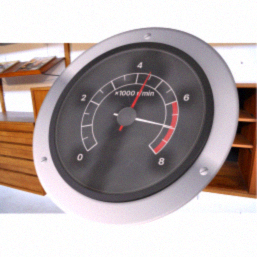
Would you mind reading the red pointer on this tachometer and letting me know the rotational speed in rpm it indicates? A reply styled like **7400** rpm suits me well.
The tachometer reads **4500** rpm
